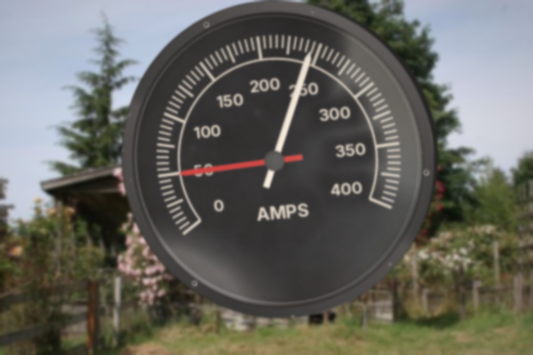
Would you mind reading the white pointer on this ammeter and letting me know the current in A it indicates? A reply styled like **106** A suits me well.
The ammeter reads **245** A
